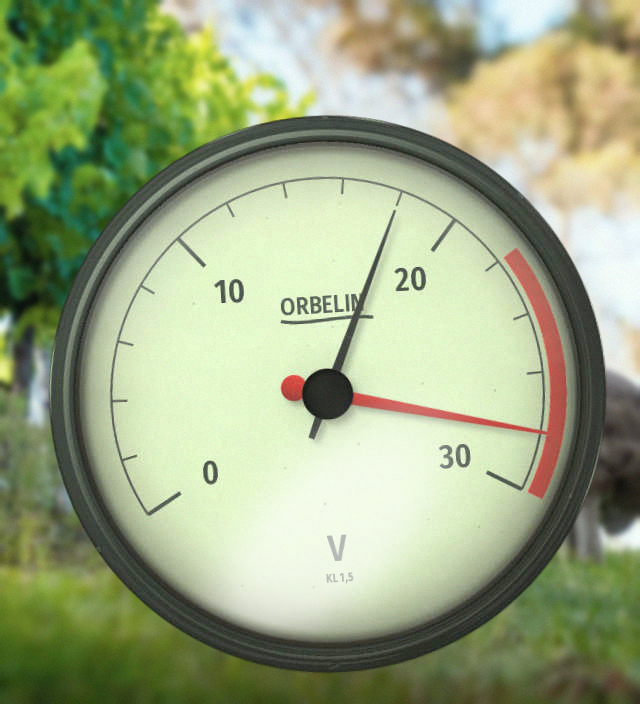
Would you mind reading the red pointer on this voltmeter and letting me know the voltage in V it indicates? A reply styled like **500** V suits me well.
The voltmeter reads **28** V
